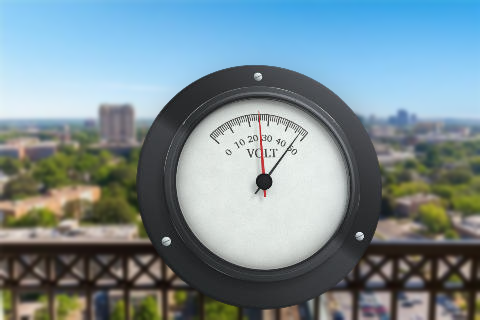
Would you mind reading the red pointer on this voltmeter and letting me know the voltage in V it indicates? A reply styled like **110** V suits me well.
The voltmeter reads **25** V
